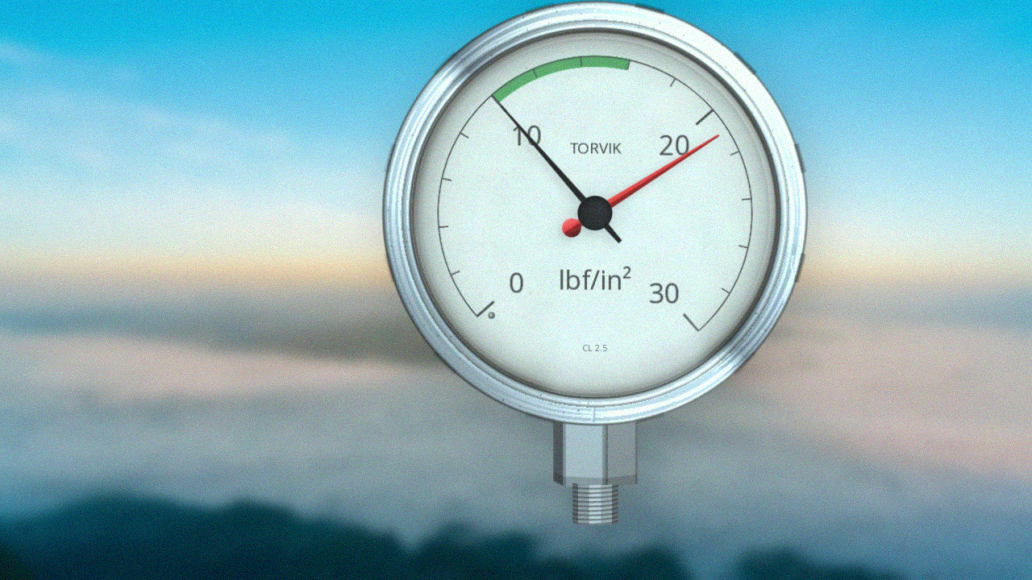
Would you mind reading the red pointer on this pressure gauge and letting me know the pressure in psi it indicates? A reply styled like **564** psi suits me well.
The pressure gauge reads **21** psi
